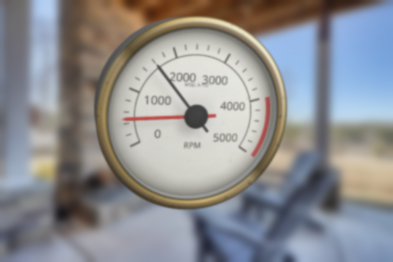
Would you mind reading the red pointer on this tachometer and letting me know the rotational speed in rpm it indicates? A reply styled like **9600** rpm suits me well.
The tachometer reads **500** rpm
